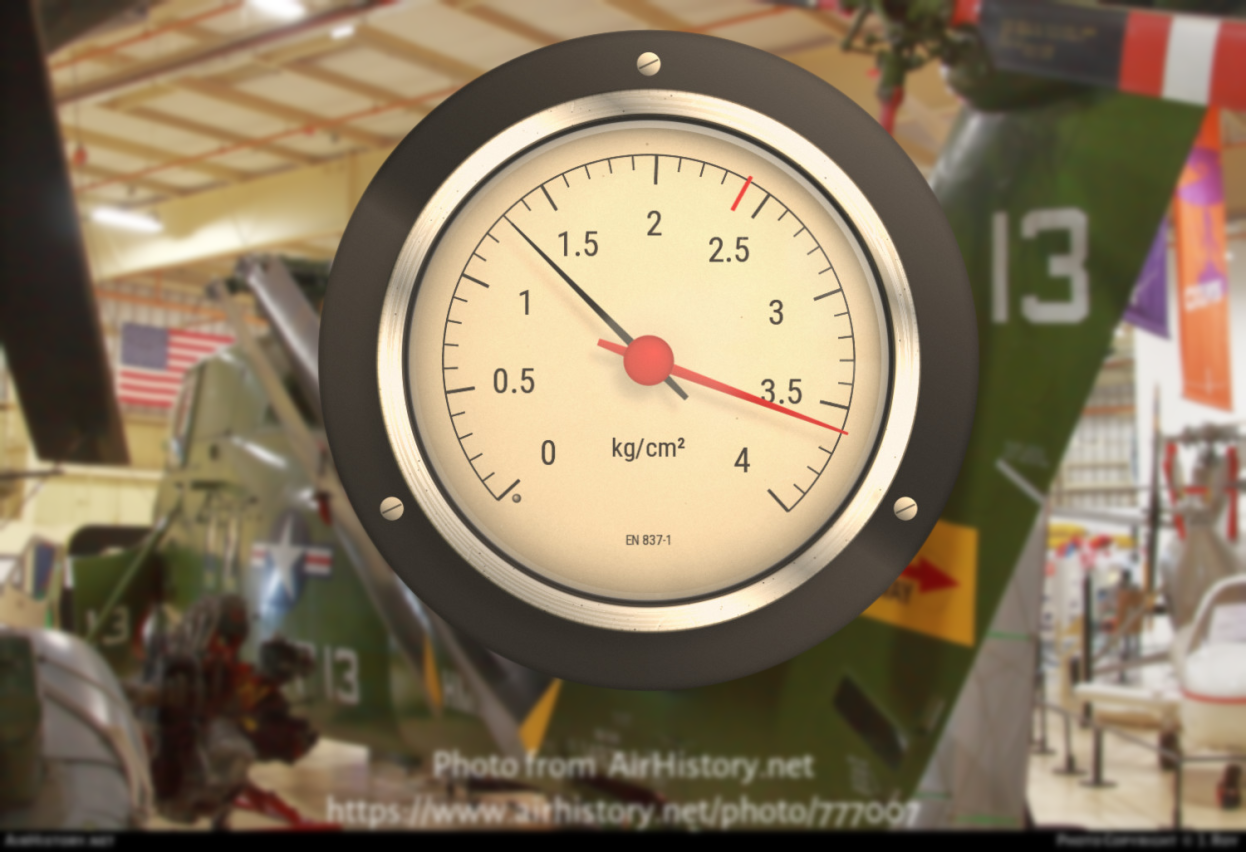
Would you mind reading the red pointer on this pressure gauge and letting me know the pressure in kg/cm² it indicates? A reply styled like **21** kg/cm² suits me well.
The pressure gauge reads **3.6** kg/cm²
